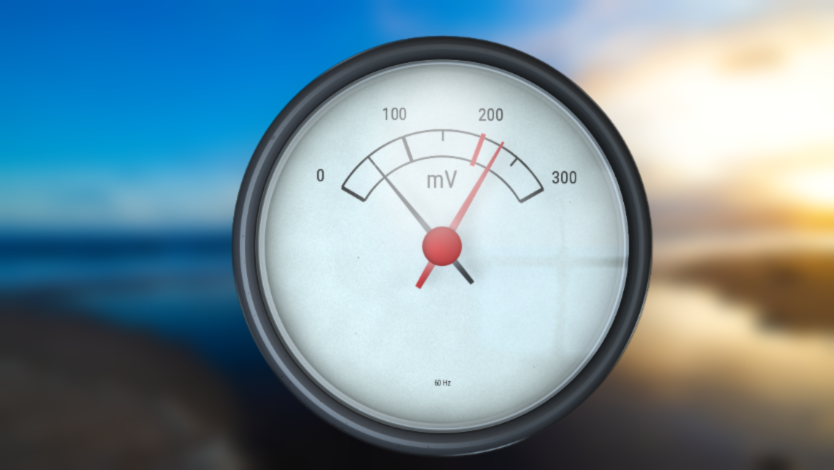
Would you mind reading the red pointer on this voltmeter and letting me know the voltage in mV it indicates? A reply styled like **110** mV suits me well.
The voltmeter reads **225** mV
